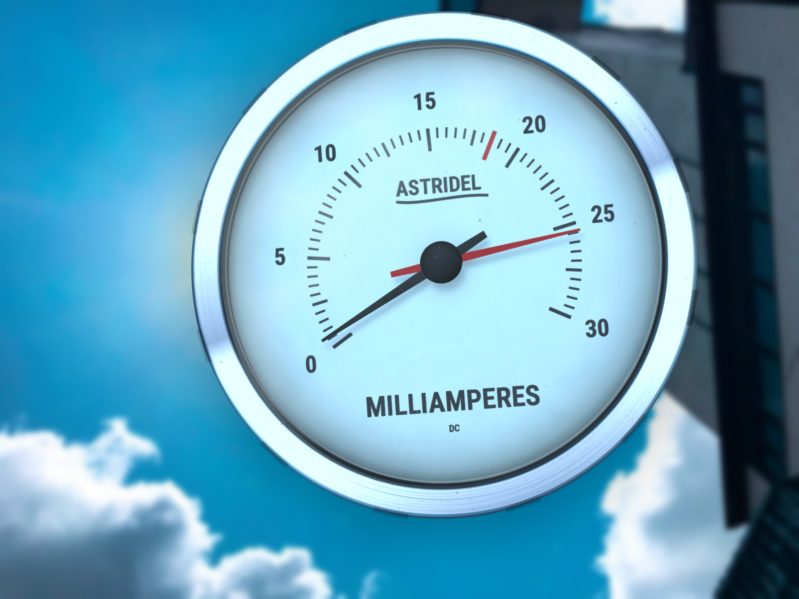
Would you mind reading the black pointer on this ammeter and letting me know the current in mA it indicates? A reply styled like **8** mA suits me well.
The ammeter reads **0.5** mA
